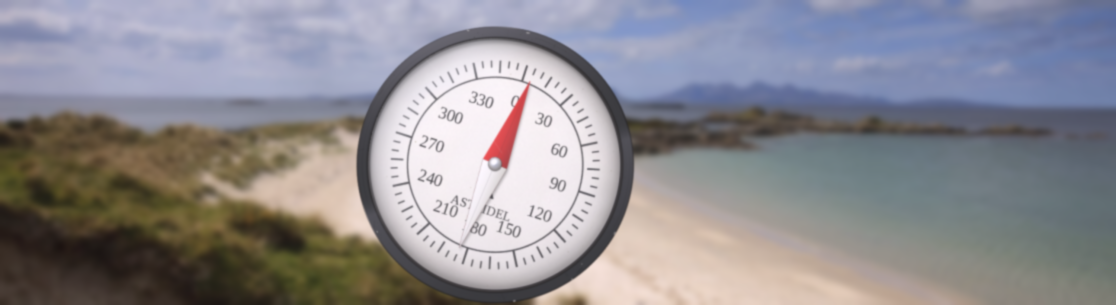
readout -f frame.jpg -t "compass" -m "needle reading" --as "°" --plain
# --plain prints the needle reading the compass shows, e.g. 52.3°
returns 5°
